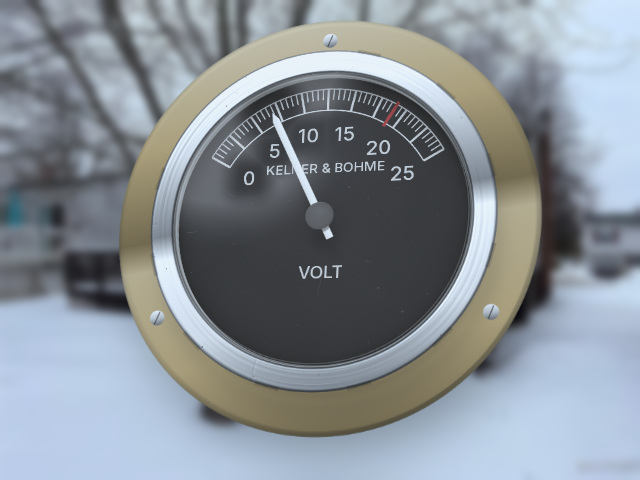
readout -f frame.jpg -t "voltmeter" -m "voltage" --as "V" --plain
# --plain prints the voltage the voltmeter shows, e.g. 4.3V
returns 7V
